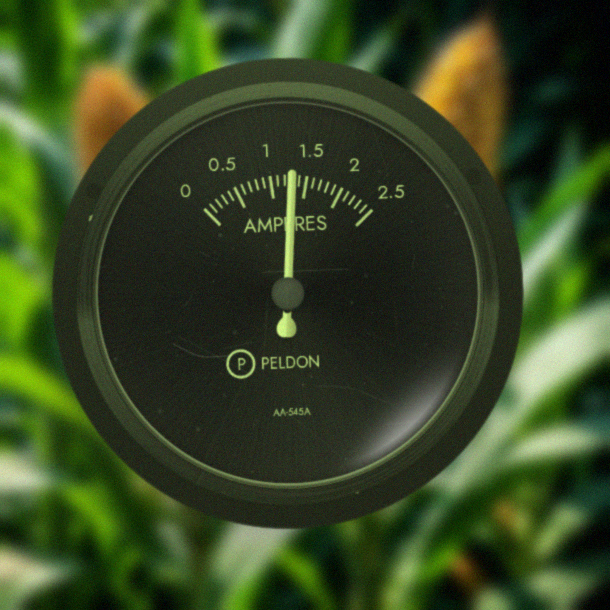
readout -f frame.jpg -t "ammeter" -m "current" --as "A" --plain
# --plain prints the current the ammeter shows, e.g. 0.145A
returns 1.3A
